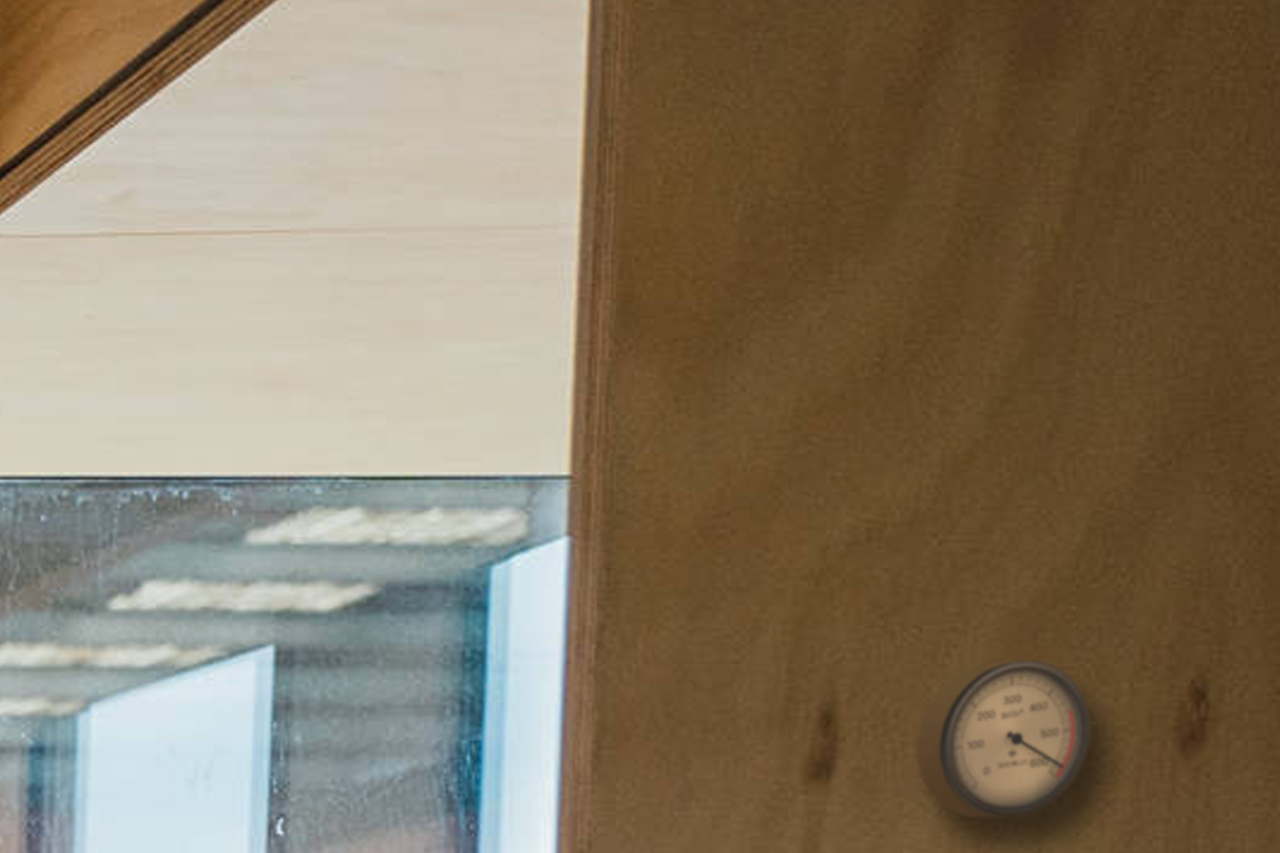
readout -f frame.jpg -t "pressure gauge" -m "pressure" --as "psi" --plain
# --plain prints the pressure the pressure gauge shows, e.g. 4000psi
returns 580psi
